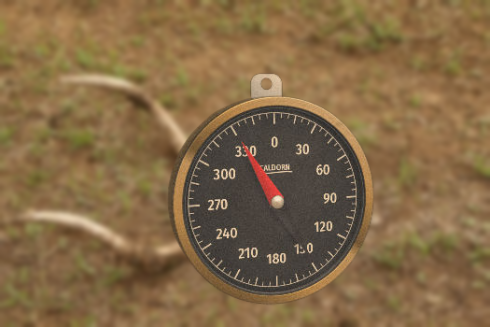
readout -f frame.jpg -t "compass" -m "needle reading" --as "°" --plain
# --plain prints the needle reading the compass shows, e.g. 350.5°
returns 330°
